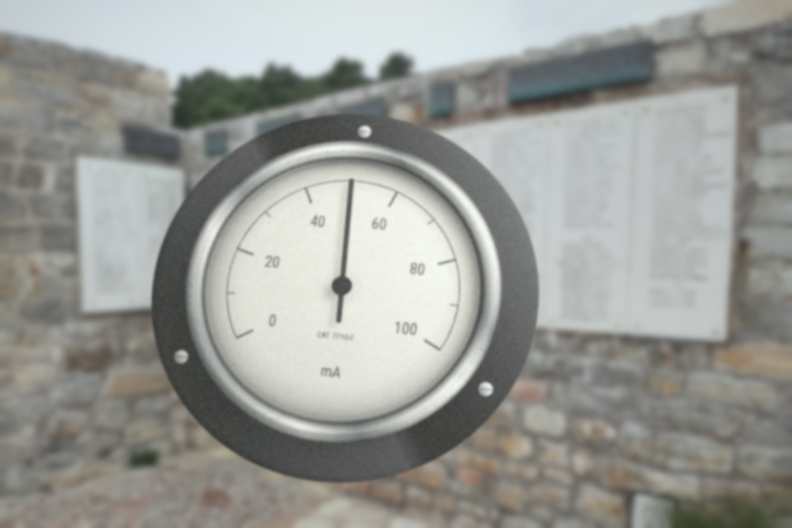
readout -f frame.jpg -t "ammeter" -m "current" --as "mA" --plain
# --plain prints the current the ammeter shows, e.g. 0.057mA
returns 50mA
